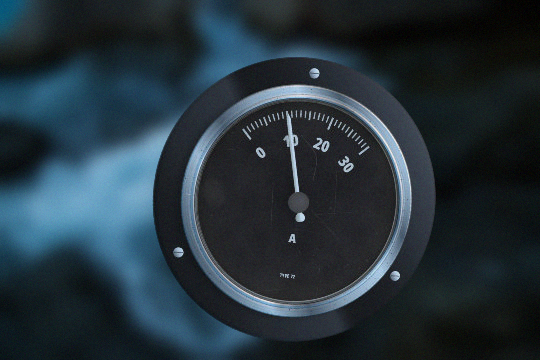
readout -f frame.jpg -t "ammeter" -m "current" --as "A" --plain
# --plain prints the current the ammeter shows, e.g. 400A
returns 10A
